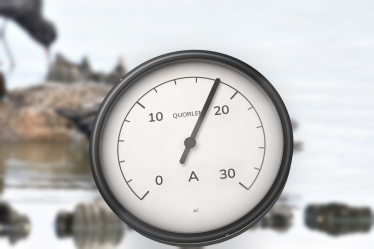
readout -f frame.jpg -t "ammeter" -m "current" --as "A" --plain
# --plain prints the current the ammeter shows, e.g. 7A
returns 18A
